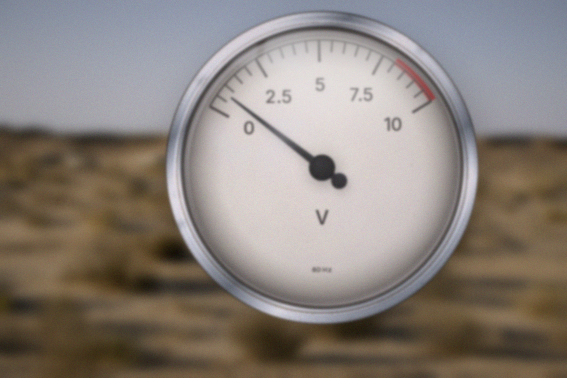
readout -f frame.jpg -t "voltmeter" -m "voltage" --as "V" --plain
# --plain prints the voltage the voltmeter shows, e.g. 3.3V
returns 0.75V
